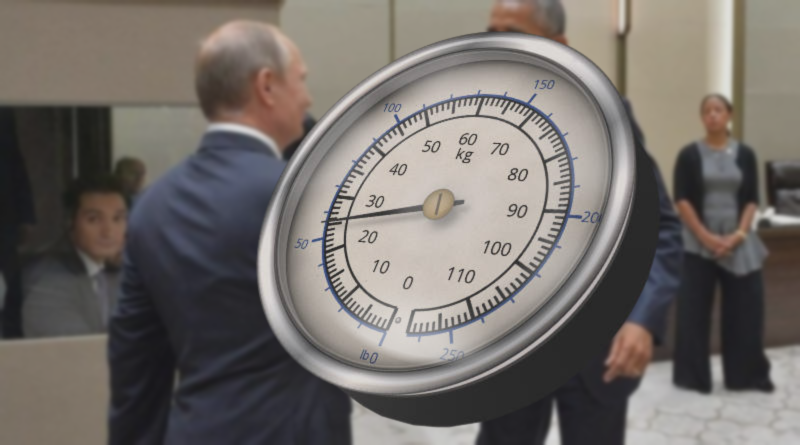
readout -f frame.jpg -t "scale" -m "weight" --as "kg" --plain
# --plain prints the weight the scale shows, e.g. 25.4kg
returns 25kg
